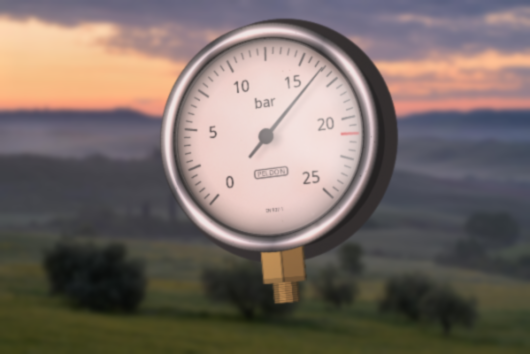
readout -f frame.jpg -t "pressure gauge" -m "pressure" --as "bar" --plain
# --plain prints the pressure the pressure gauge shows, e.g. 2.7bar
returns 16.5bar
